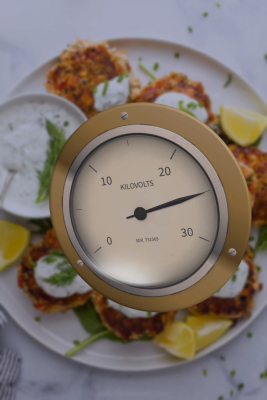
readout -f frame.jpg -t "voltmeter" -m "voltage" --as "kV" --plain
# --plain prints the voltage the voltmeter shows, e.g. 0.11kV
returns 25kV
